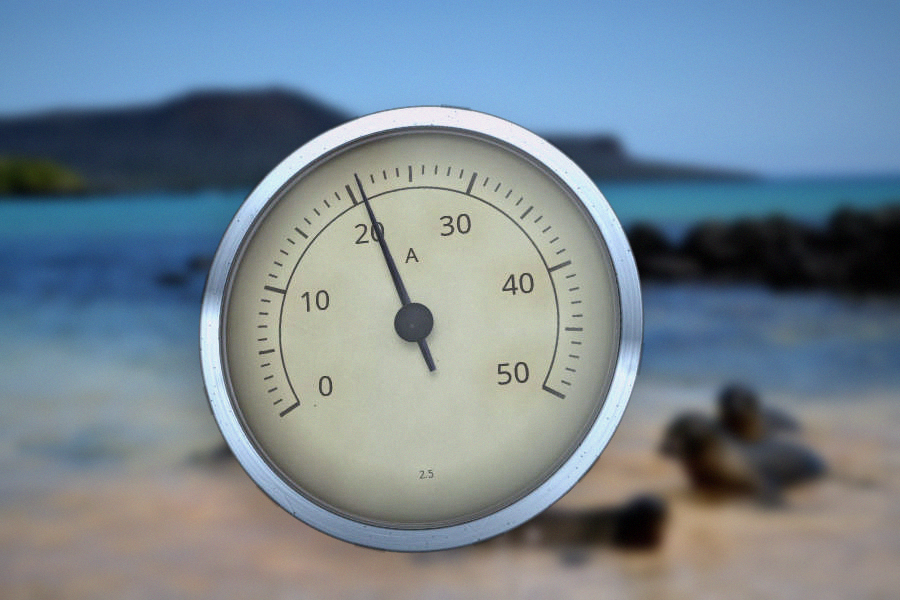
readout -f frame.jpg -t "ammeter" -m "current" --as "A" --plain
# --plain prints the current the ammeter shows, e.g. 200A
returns 21A
